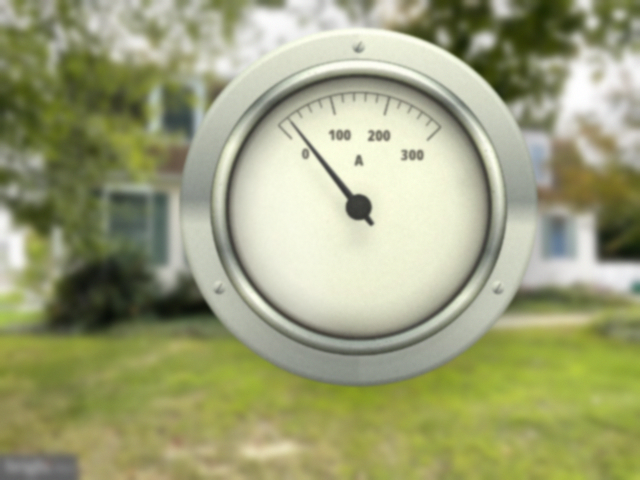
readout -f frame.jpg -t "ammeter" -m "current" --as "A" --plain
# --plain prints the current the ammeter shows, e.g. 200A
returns 20A
